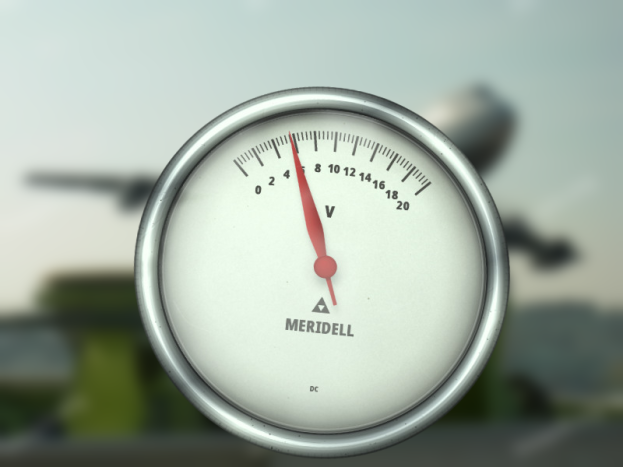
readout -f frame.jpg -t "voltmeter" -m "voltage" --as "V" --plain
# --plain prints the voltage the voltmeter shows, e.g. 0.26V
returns 5.6V
